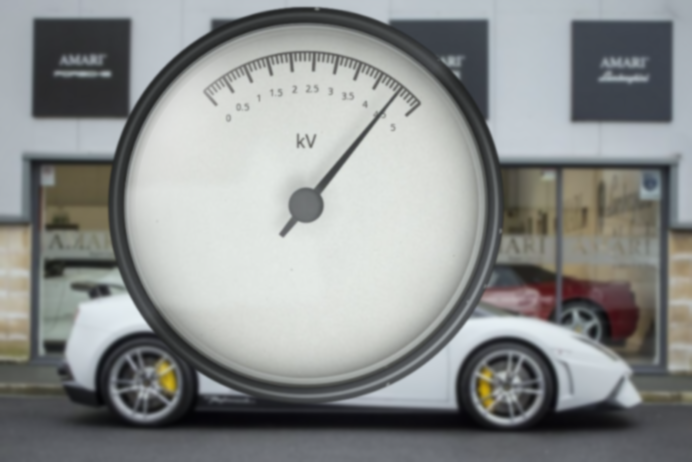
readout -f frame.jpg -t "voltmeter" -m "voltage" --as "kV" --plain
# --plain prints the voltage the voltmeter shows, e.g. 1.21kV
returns 4.5kV
